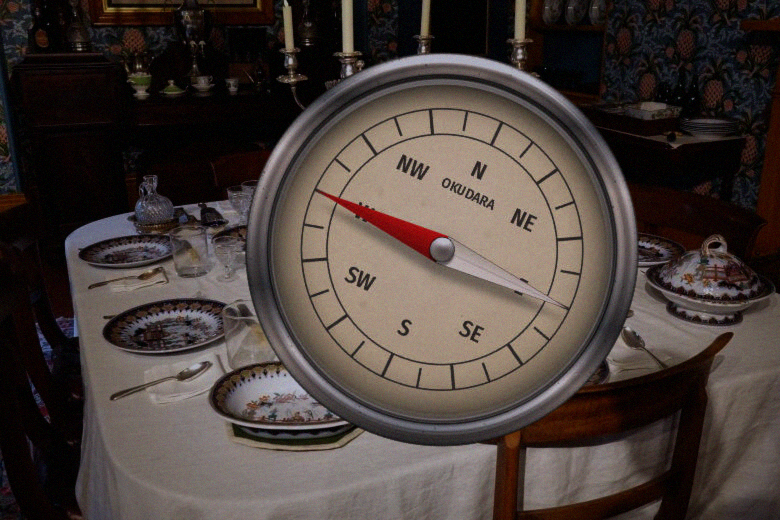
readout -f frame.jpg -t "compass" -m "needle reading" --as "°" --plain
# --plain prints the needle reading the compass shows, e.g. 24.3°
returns 270°
